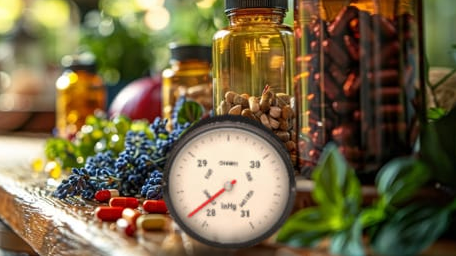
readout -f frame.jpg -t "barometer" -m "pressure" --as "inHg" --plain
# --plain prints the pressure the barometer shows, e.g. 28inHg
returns 28.2inHg
